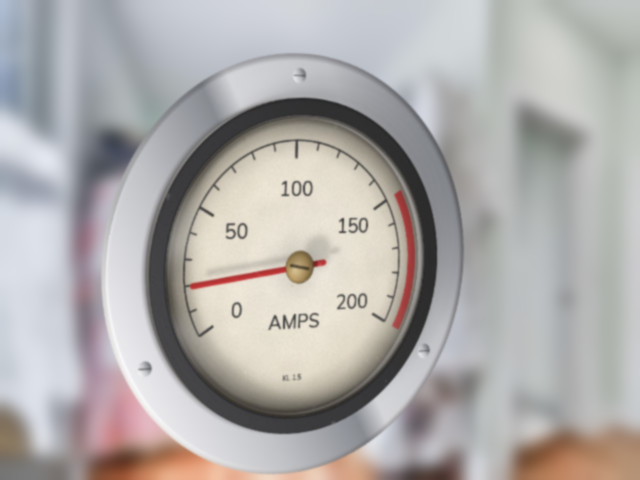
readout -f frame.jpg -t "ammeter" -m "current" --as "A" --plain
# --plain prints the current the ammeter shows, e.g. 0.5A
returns 20A
